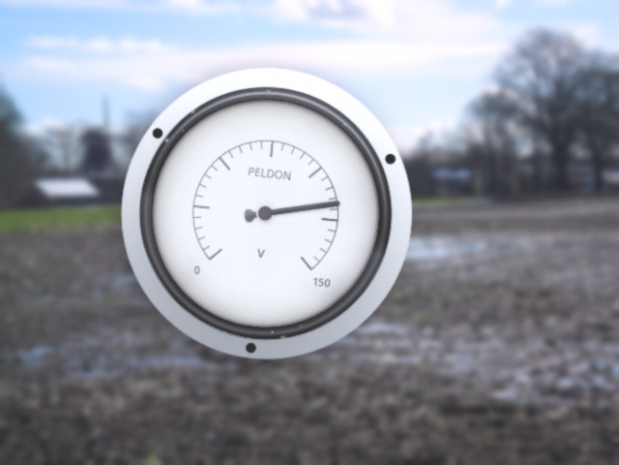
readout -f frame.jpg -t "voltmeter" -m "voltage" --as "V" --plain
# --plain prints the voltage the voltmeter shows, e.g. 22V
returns 117.5V
